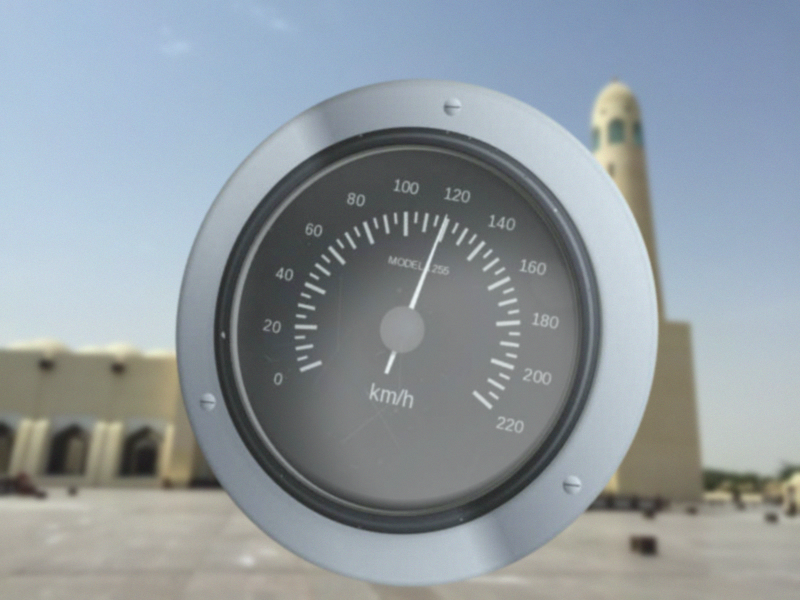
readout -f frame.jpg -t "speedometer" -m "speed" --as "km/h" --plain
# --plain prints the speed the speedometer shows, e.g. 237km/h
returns 120km/h
